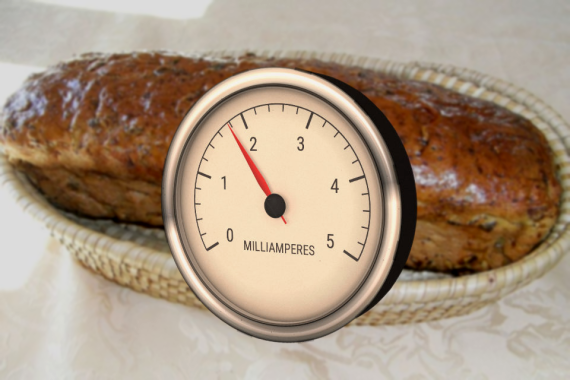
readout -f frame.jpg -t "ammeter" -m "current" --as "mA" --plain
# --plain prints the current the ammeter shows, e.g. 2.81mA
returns 1.8mA
